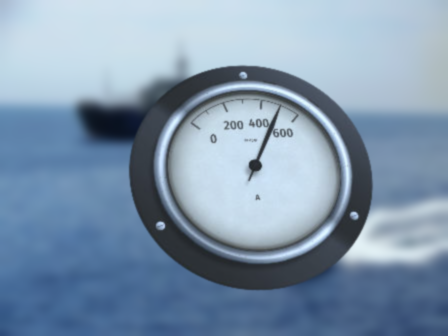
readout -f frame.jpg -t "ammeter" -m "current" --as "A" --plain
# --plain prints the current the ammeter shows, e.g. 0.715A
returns 500A
